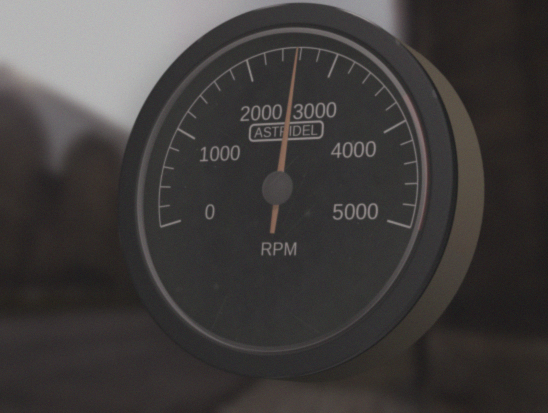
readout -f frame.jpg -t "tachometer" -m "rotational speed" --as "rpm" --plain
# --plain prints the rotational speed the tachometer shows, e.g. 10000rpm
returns 2600rpm
